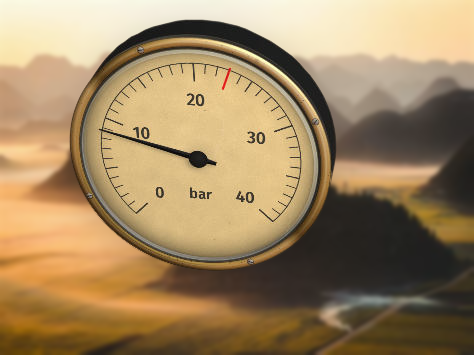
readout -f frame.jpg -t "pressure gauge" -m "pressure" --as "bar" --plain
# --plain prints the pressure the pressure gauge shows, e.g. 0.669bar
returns 9bar
